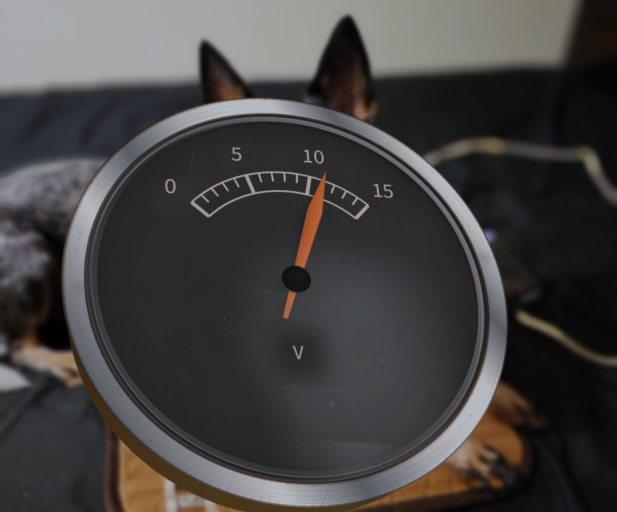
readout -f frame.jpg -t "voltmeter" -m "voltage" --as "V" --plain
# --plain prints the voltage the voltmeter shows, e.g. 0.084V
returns 11V
